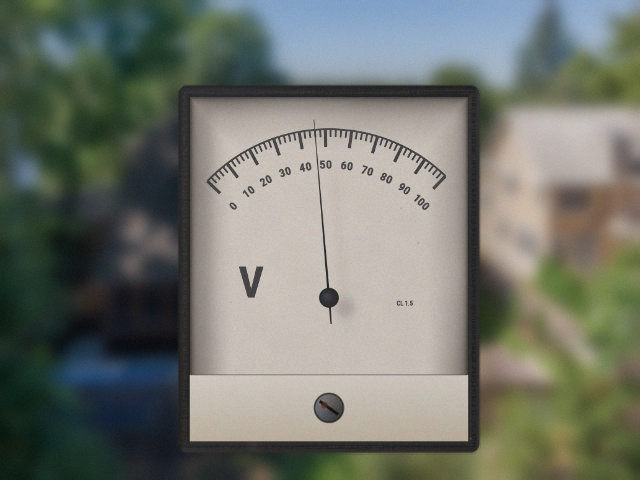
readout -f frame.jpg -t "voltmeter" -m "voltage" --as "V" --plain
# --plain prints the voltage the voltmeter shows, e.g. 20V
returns 46V
